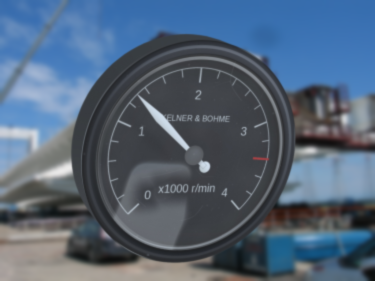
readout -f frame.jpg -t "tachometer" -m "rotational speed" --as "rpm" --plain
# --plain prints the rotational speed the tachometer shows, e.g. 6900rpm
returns 1300rpm
